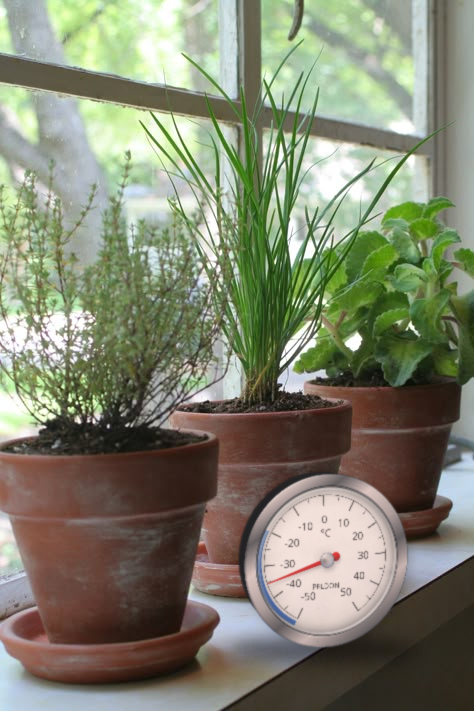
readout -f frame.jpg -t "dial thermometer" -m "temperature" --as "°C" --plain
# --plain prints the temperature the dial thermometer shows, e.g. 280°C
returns -35°C
